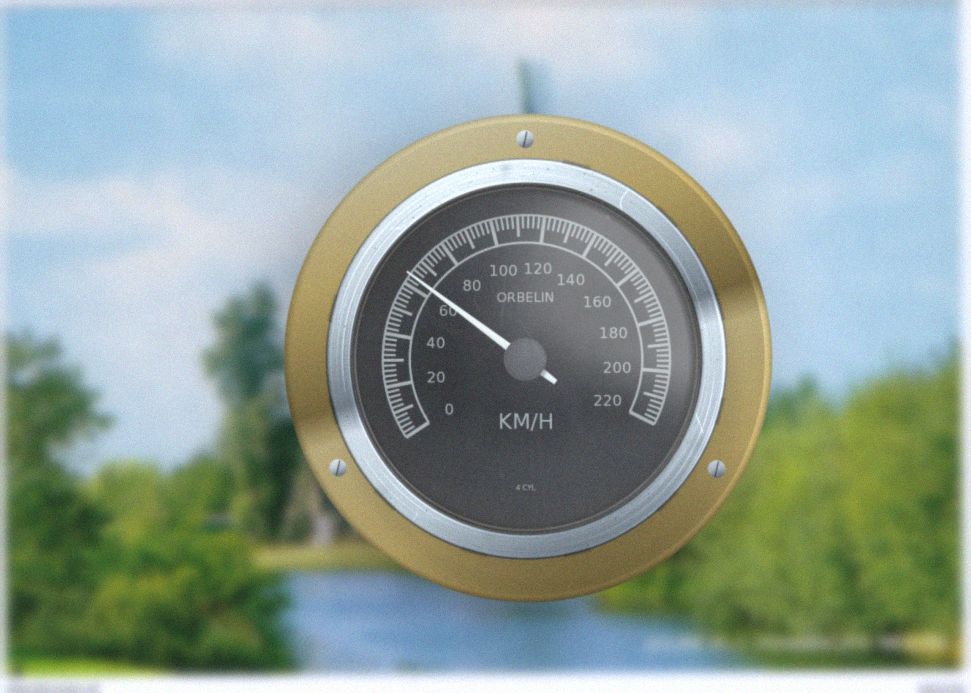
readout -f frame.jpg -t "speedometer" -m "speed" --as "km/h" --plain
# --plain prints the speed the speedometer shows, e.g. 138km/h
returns 64km/h
